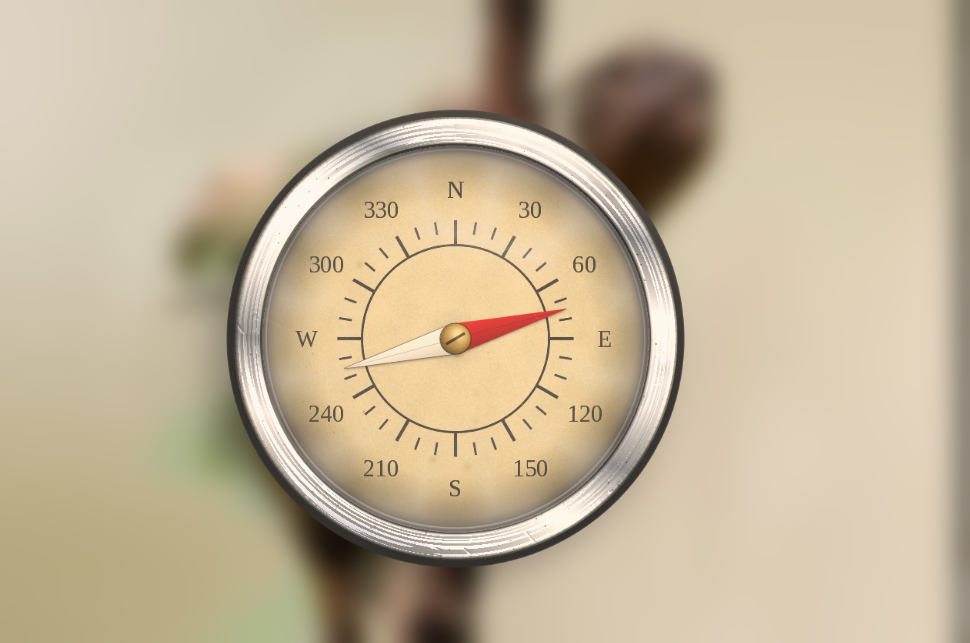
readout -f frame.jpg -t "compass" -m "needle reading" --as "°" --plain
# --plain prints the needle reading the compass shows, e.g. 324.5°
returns 75°
